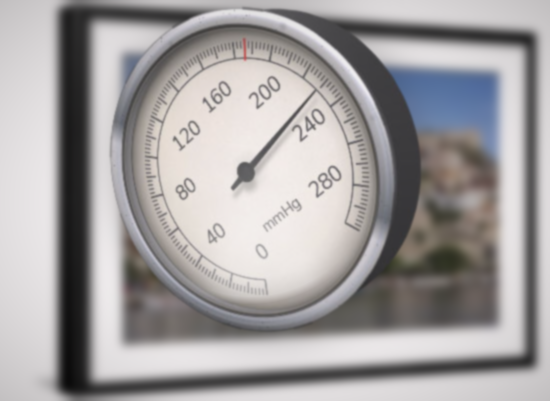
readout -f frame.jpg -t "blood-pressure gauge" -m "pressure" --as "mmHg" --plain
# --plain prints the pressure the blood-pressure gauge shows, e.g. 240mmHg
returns 230mmHg
